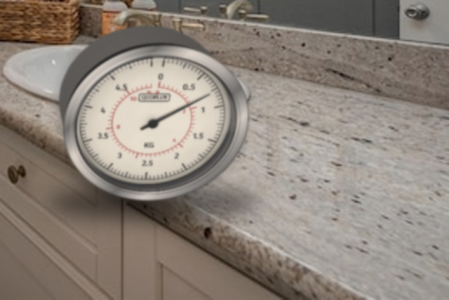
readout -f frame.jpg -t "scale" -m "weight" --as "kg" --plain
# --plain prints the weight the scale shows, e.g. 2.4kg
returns 0.75kg
